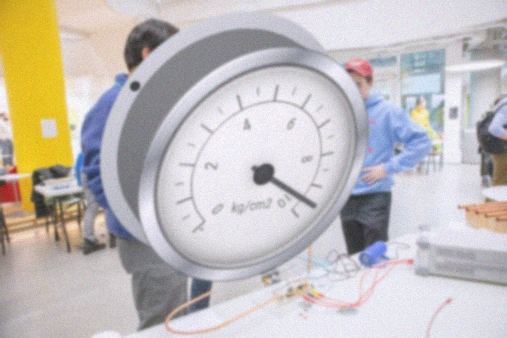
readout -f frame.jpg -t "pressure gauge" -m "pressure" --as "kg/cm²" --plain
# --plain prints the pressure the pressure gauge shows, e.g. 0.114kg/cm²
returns 9.5kg/cm²
